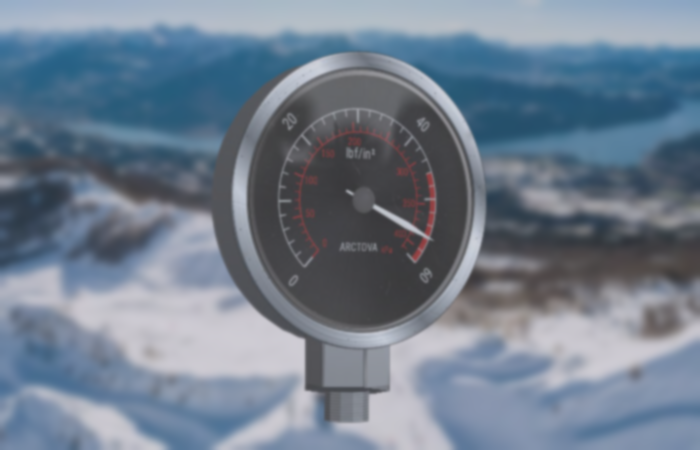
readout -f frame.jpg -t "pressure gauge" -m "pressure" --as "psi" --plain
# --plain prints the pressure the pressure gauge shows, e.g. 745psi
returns 56psi
